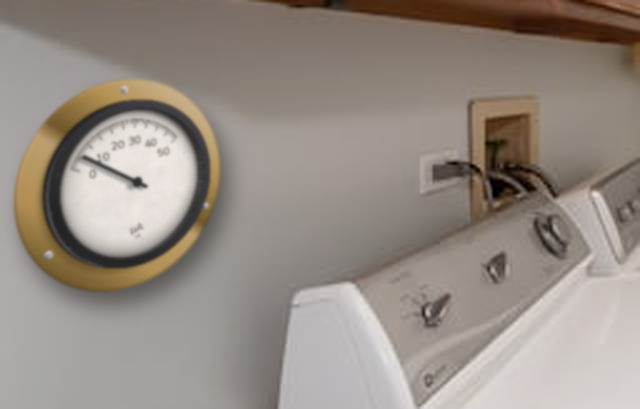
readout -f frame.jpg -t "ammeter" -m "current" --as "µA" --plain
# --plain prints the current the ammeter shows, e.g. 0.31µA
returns 5µA
